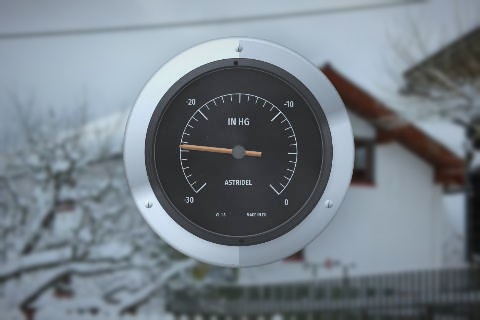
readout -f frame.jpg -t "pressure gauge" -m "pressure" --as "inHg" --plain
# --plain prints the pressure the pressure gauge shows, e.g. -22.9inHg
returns -24.5inHg
